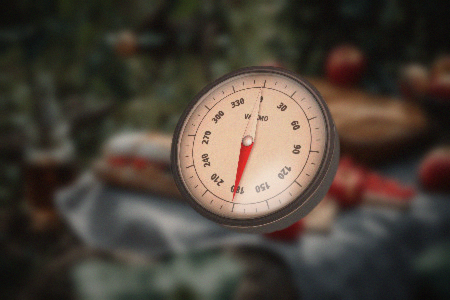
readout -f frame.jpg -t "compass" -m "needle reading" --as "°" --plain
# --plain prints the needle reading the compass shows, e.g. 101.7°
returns 180°
